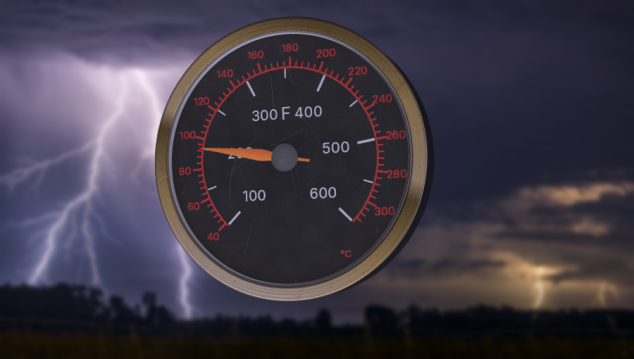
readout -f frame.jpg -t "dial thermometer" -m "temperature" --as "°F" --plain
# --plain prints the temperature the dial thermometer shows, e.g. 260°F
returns 200°F
